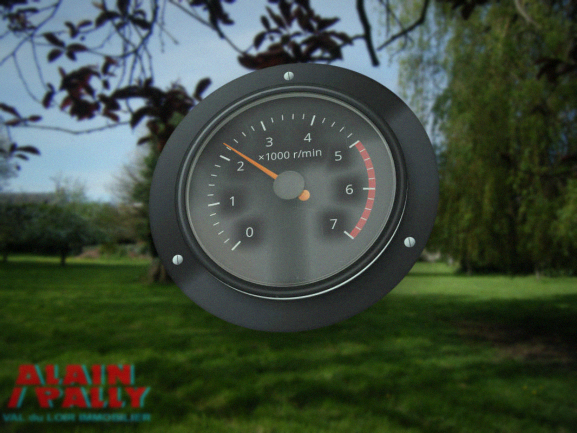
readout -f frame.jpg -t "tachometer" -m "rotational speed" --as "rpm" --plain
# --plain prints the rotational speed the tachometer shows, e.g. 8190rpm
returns 2200rpm
